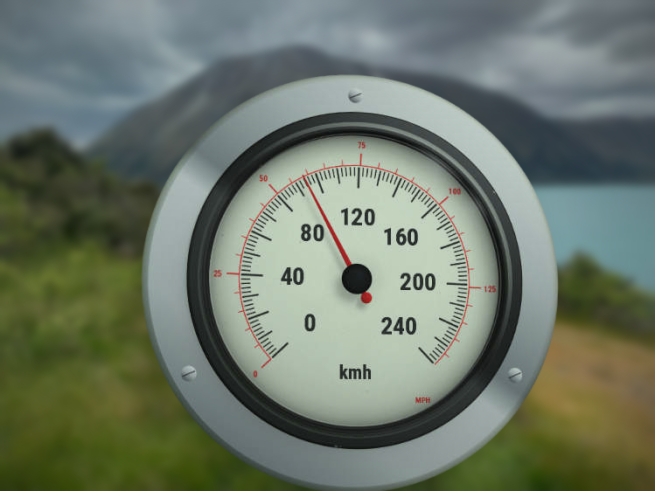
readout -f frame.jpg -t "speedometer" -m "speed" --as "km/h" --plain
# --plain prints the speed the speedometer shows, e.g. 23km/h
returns 94km/h
